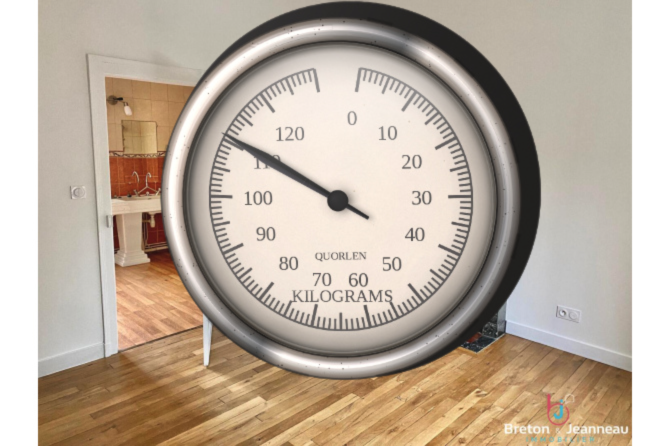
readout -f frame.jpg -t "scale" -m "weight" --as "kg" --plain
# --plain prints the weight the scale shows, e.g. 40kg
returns 111kg
